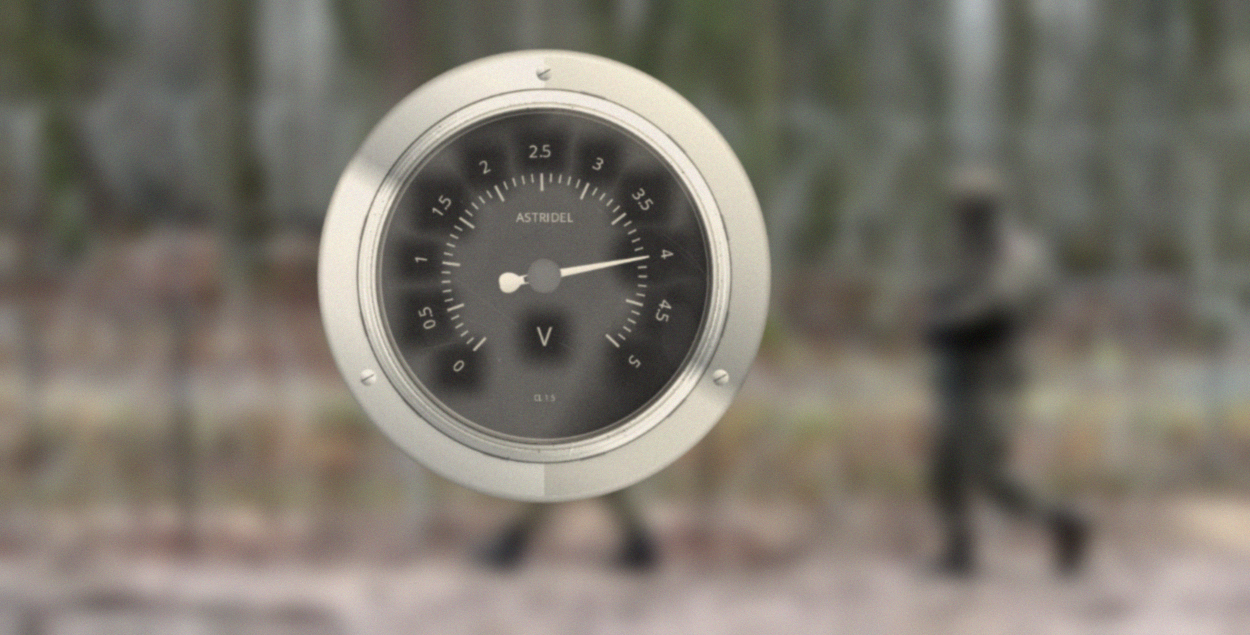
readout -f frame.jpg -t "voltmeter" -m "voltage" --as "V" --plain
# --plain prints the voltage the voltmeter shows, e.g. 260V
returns 4V
